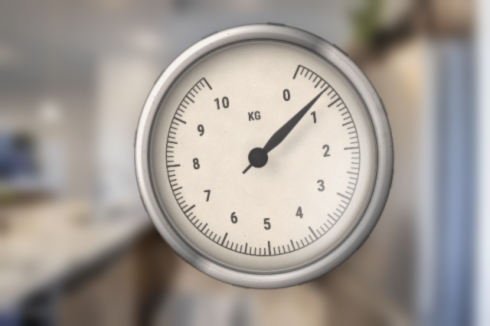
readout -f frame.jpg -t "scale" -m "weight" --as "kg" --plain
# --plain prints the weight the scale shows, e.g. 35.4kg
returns 0.7kg
